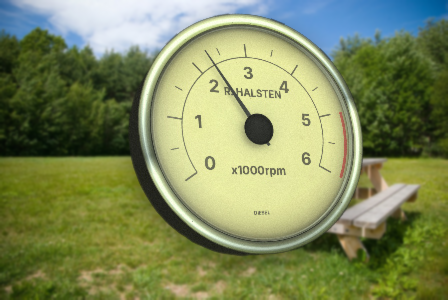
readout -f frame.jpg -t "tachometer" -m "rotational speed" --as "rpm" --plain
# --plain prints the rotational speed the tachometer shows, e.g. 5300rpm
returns 2250rpm
